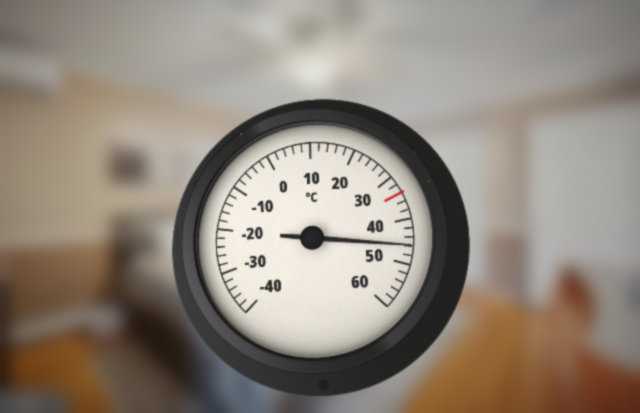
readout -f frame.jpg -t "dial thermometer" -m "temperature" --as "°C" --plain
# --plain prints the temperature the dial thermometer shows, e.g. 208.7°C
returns 46°C
